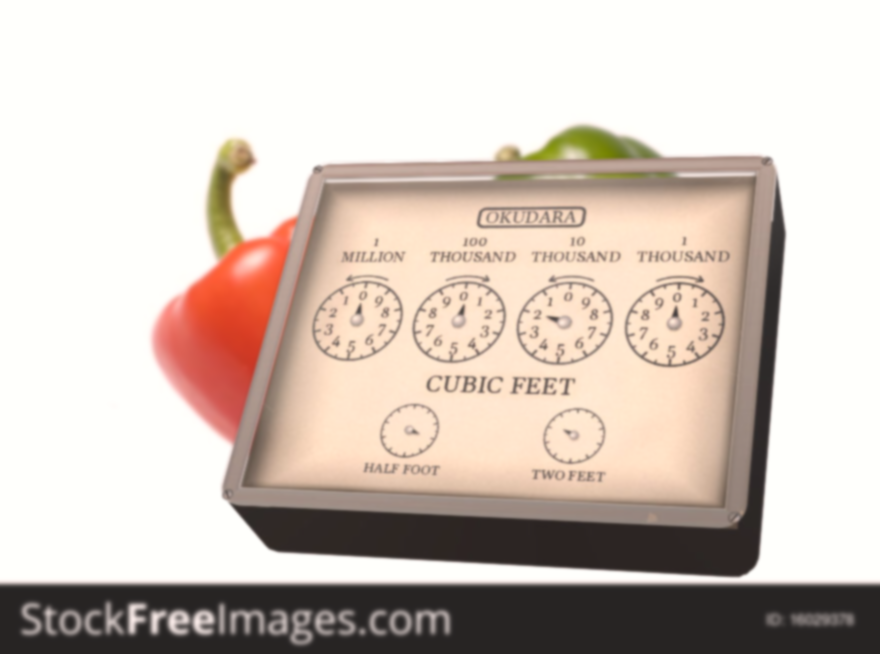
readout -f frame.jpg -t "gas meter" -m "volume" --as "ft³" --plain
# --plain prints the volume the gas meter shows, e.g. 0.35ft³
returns 2000ft³
